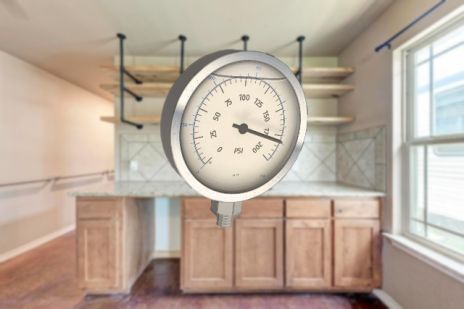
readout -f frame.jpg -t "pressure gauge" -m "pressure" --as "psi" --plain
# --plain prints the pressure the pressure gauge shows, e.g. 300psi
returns 180psi
